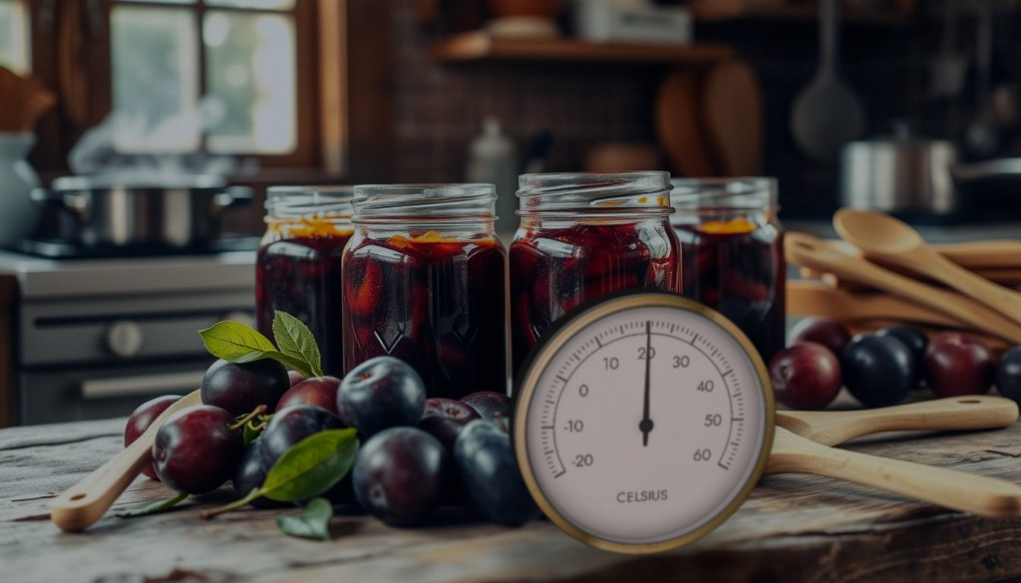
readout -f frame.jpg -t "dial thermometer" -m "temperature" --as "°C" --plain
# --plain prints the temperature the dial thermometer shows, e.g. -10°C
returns 20°C
